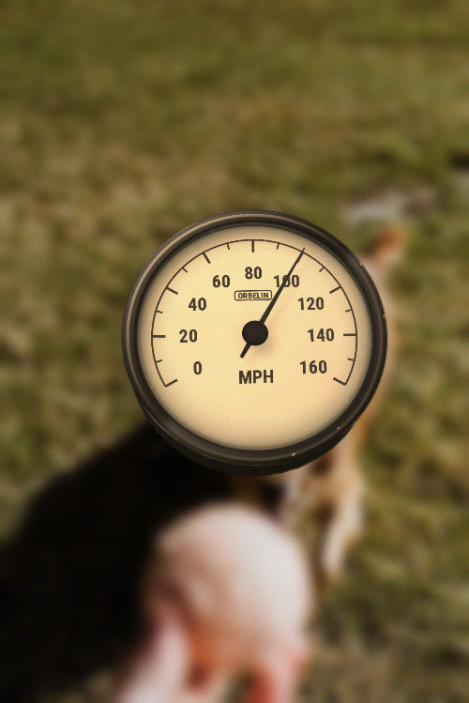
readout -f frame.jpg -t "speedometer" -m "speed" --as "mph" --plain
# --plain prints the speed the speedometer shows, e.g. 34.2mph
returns 100mph
